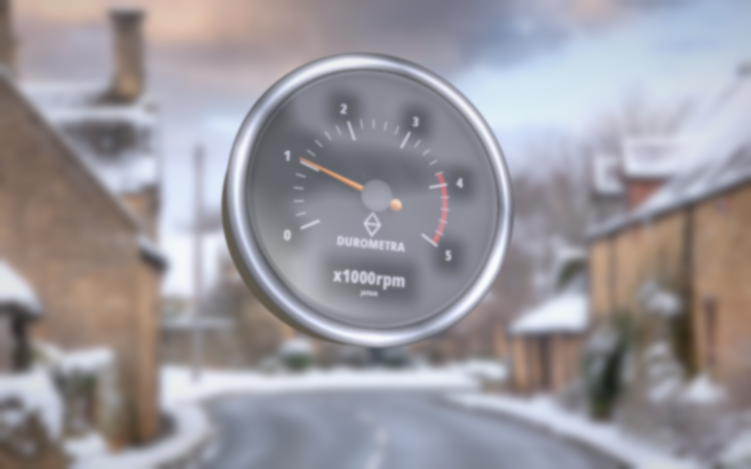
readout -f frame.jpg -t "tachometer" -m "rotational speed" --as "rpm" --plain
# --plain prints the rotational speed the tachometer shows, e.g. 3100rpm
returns 1000rpm
